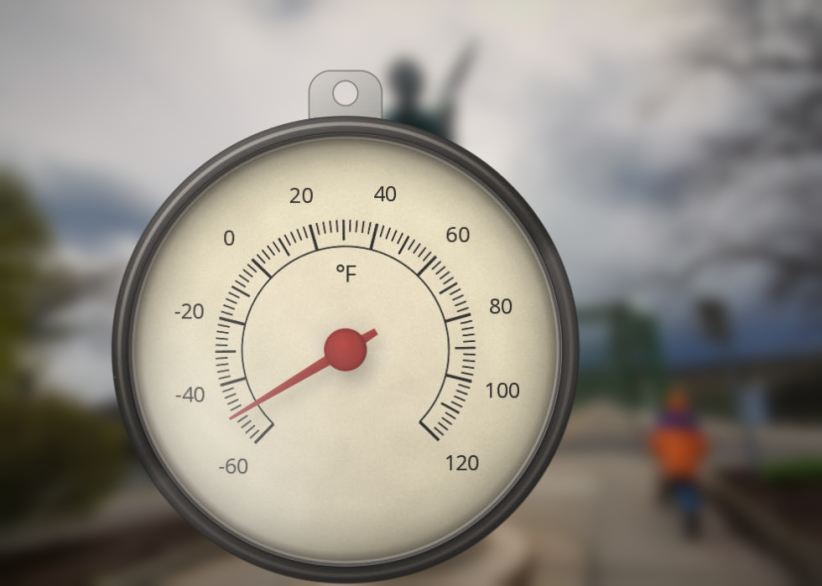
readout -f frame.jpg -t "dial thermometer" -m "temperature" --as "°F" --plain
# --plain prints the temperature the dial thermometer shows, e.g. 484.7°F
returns -50°F
